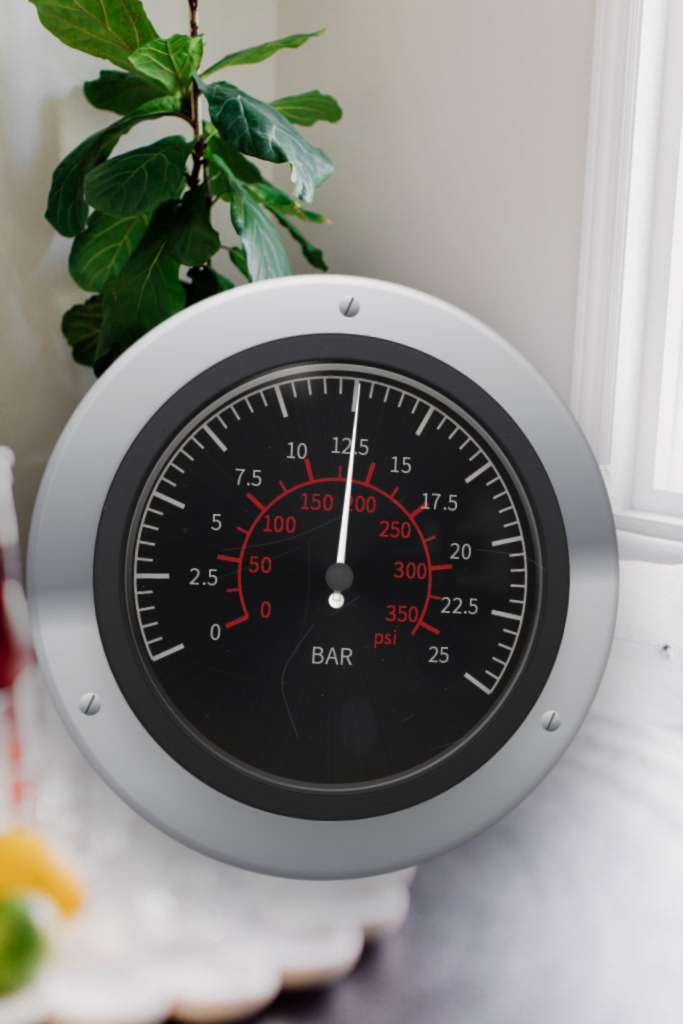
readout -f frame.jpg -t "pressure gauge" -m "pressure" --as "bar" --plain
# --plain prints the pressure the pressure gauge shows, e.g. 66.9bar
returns 12.5bar
